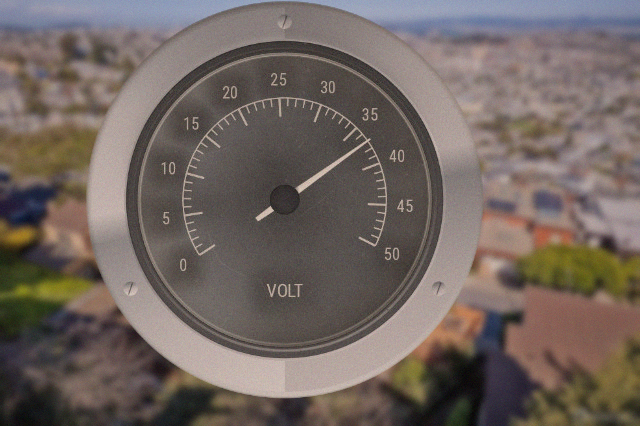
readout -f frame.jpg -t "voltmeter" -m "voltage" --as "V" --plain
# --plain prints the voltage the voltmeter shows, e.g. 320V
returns 37V
